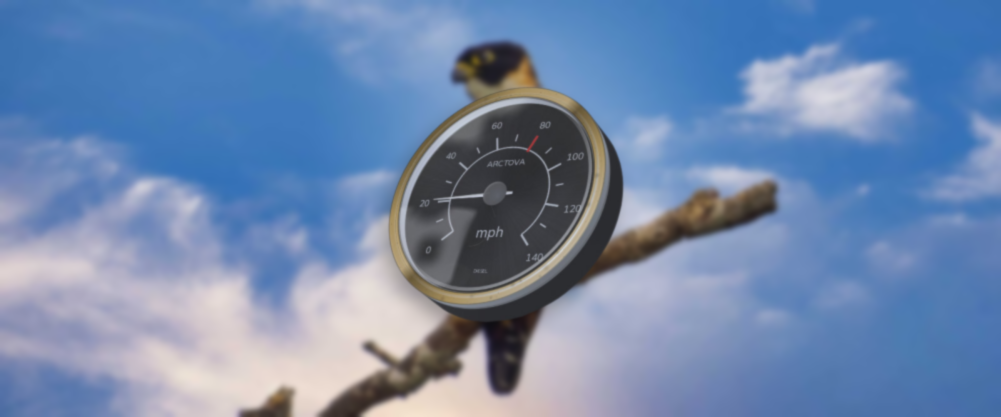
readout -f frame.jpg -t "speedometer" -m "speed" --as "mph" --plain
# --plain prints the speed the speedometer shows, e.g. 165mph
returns 20mph
